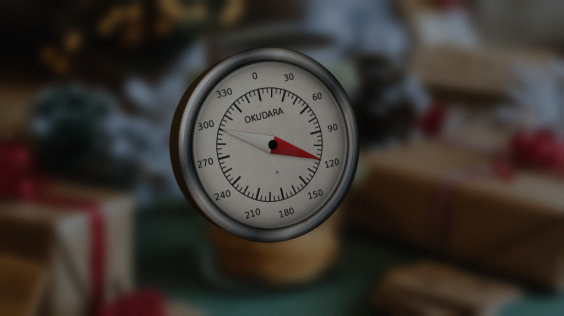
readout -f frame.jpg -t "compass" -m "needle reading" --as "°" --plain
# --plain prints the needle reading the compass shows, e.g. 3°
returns 120°
